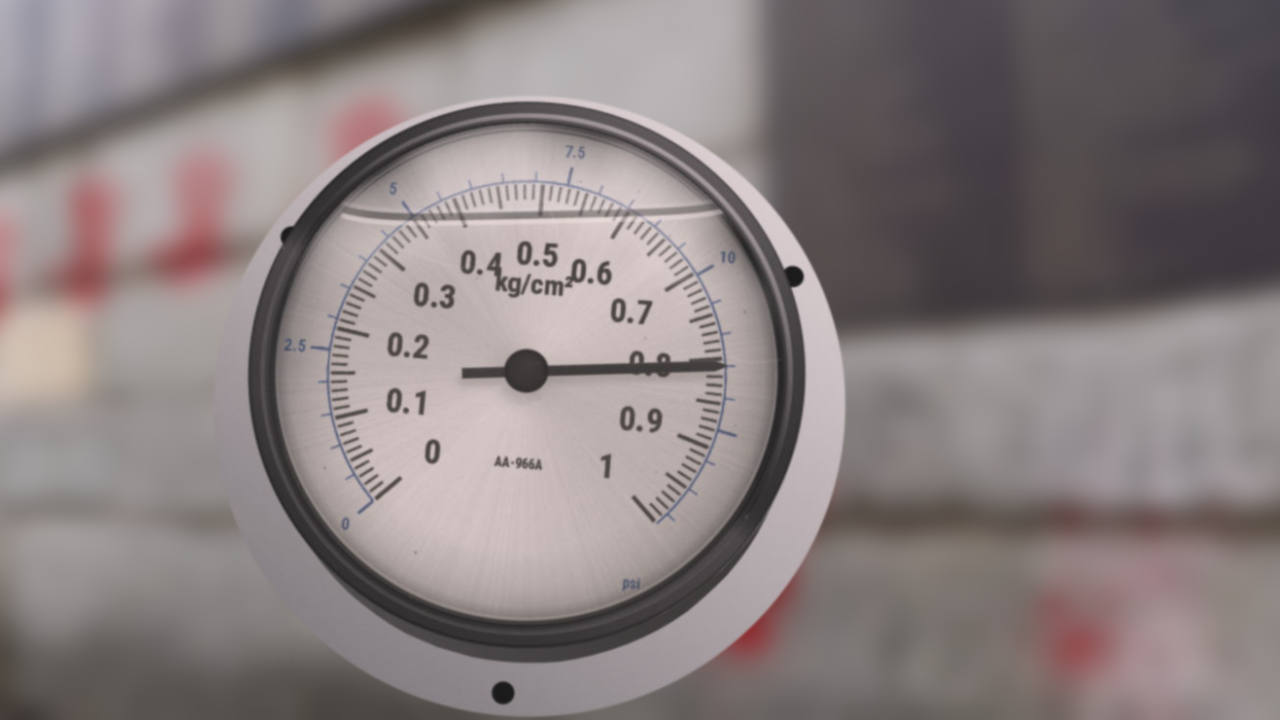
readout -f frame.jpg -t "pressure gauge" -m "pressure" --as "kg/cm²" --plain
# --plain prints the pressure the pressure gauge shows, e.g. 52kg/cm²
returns 0.81kg/cm²
